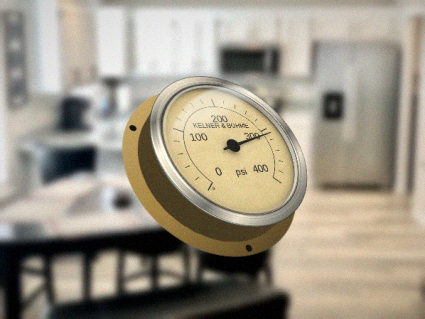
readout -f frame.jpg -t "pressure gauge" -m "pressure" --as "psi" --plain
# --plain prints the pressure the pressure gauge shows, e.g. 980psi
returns 310psi
